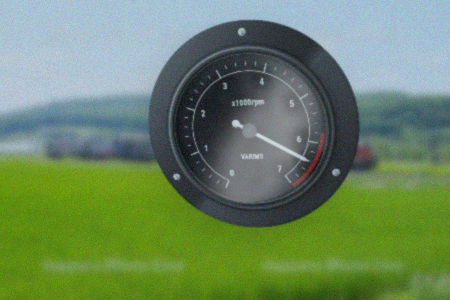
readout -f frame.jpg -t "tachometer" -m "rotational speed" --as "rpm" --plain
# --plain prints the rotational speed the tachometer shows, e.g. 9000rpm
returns 6400rpm
